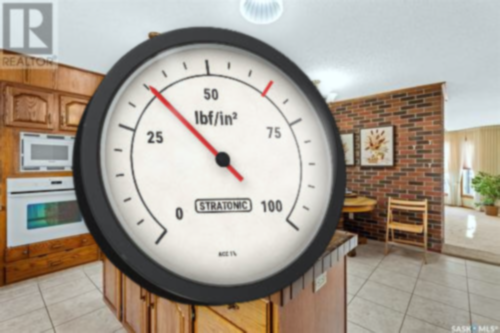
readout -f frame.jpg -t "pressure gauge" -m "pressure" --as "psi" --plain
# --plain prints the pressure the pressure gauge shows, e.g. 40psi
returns 35psi
